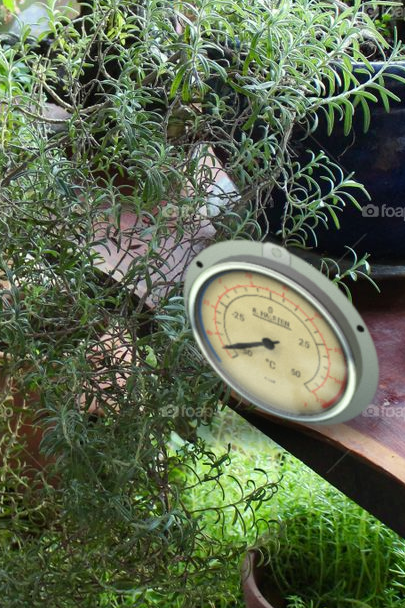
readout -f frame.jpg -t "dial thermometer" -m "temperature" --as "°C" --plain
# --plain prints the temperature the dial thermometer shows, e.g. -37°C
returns -45°C
